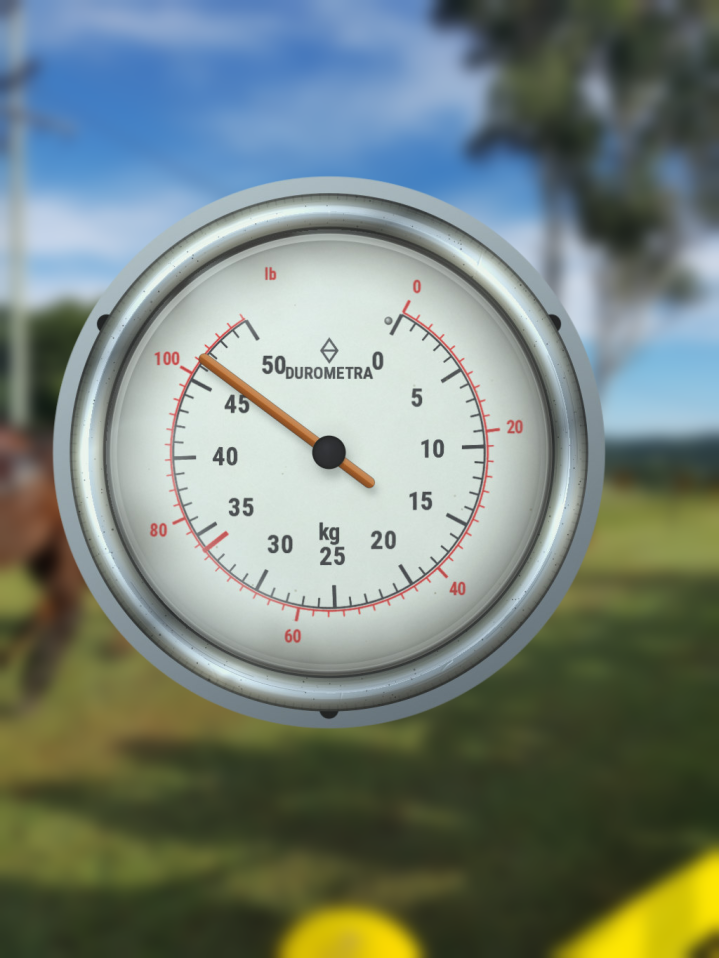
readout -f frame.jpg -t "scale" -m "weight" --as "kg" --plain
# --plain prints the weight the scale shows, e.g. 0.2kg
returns 46.5kg
